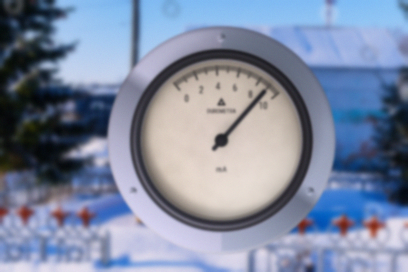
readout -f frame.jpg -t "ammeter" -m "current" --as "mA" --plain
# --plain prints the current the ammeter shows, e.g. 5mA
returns 9mA
